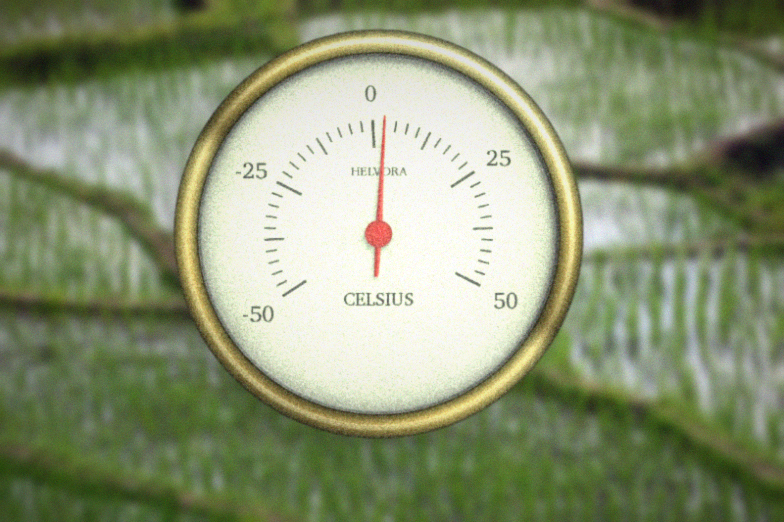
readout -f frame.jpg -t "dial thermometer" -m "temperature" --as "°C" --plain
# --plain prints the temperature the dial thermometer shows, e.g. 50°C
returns 2.5°C
